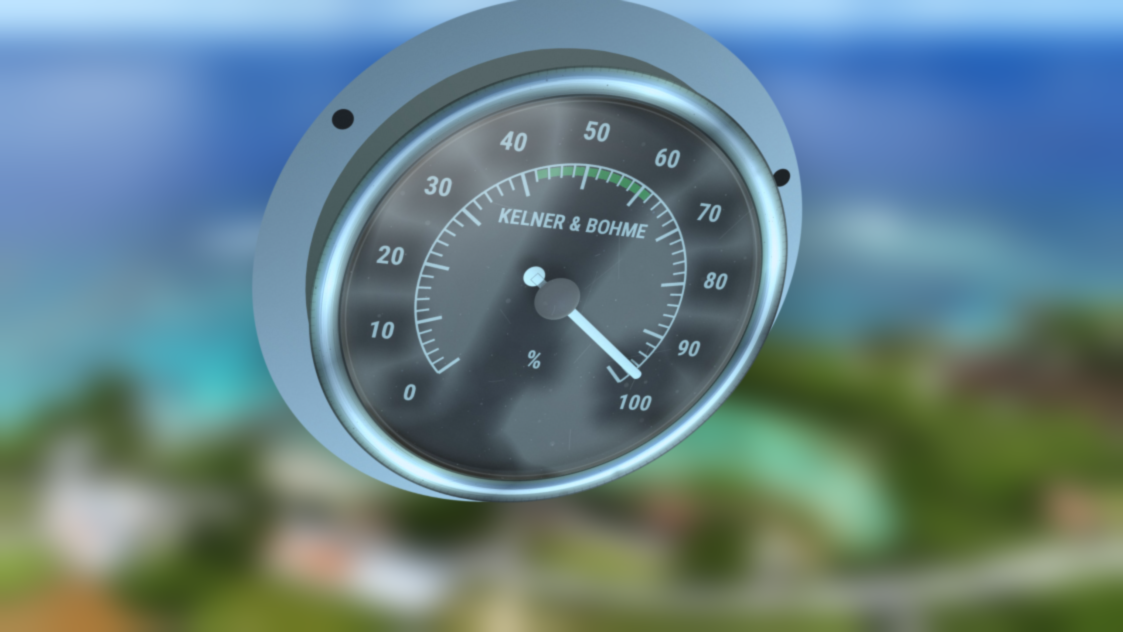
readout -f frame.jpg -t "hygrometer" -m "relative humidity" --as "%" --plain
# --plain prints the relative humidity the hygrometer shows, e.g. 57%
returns 97%
